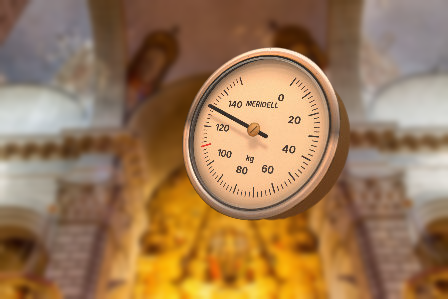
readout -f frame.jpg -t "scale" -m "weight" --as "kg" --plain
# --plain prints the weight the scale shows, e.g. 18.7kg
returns 130kg
